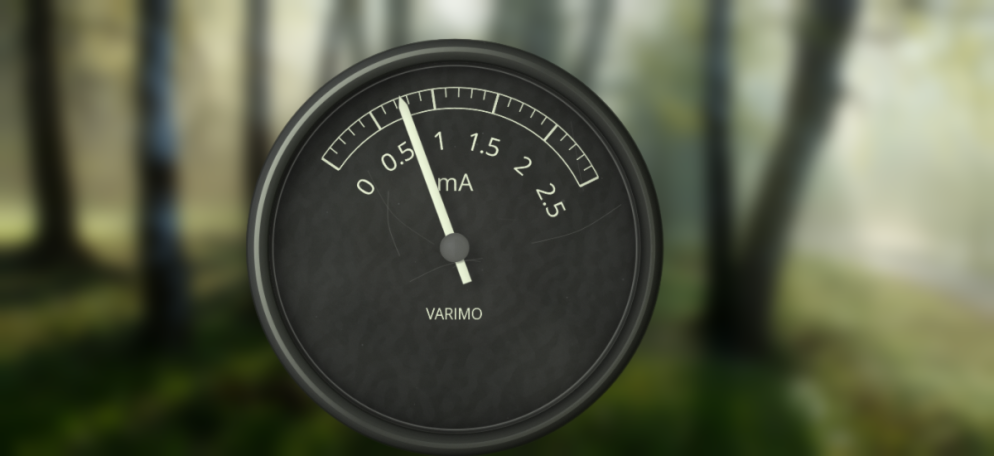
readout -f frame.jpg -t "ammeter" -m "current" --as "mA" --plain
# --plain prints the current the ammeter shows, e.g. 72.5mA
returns 0.75mA
